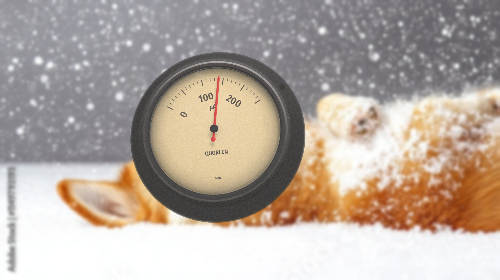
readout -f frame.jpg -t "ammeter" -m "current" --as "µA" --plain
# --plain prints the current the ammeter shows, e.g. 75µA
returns 140µA
